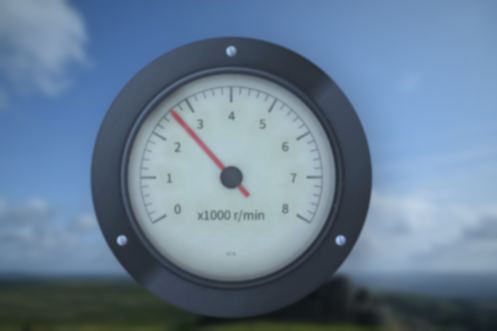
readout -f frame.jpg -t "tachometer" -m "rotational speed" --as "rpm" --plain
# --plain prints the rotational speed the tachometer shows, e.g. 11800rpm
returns 2600rpm
